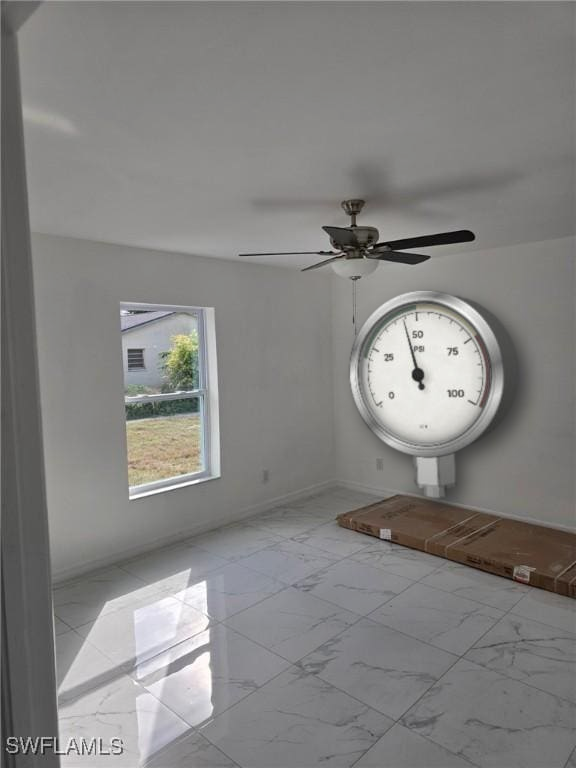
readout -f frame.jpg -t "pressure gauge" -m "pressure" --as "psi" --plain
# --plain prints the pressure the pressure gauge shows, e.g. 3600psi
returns 45psi
